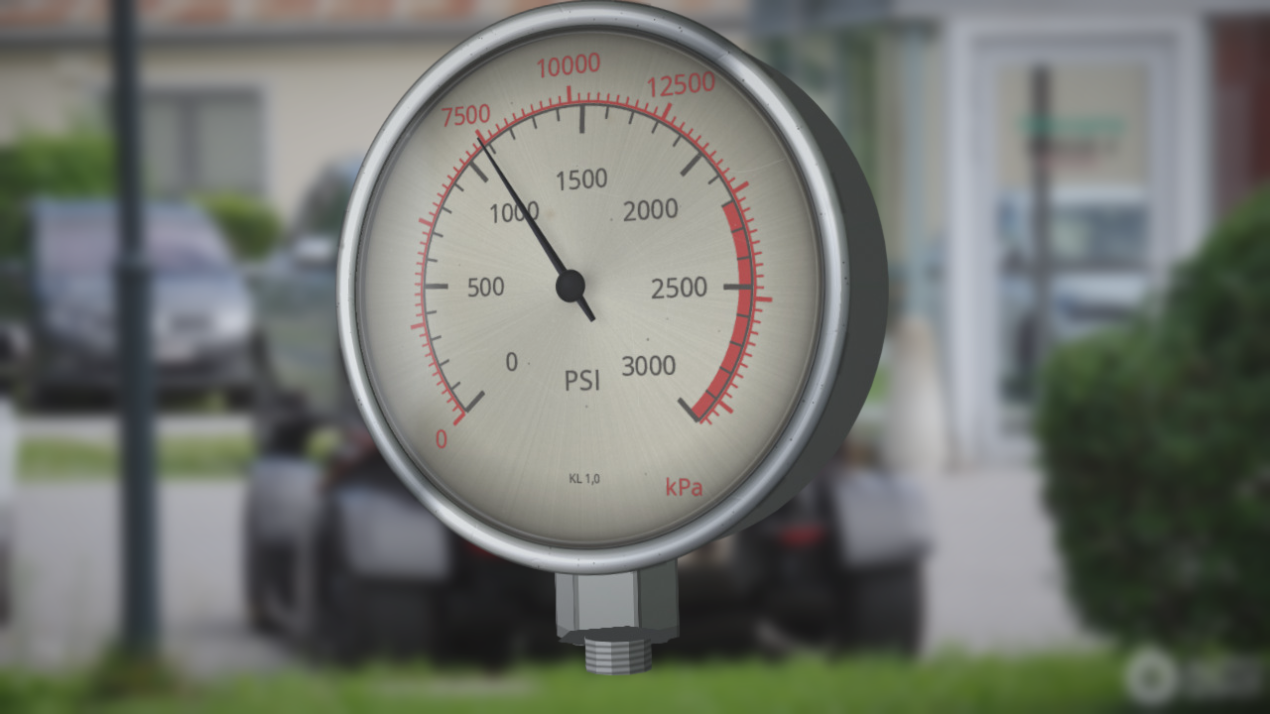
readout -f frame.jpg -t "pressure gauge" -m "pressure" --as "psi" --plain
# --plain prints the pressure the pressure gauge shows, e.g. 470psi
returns 1100psi
